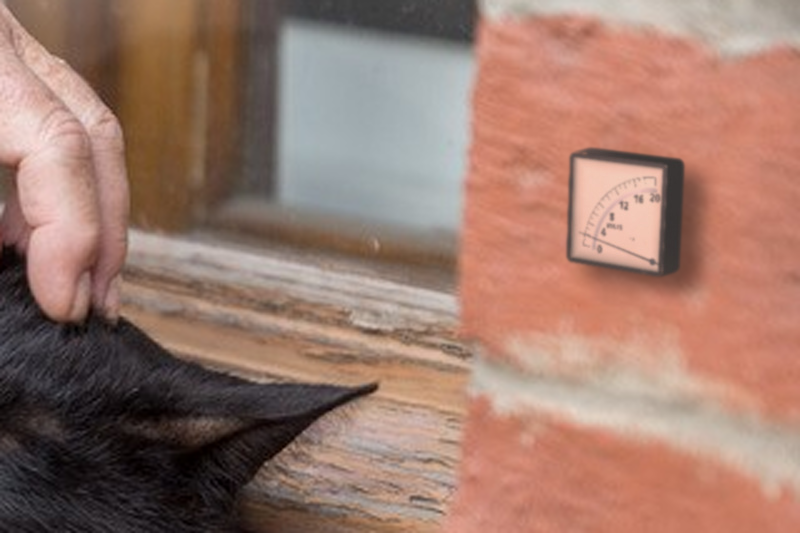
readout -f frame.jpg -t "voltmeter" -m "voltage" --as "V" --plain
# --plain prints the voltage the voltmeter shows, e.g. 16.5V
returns 2V
